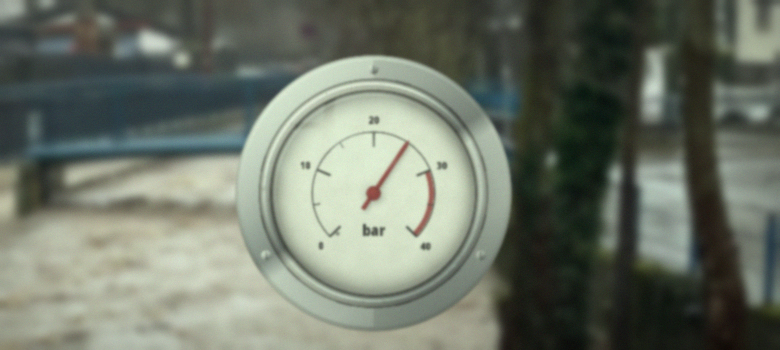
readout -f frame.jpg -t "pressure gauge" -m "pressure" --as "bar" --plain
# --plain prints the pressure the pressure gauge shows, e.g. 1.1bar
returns 25bar
